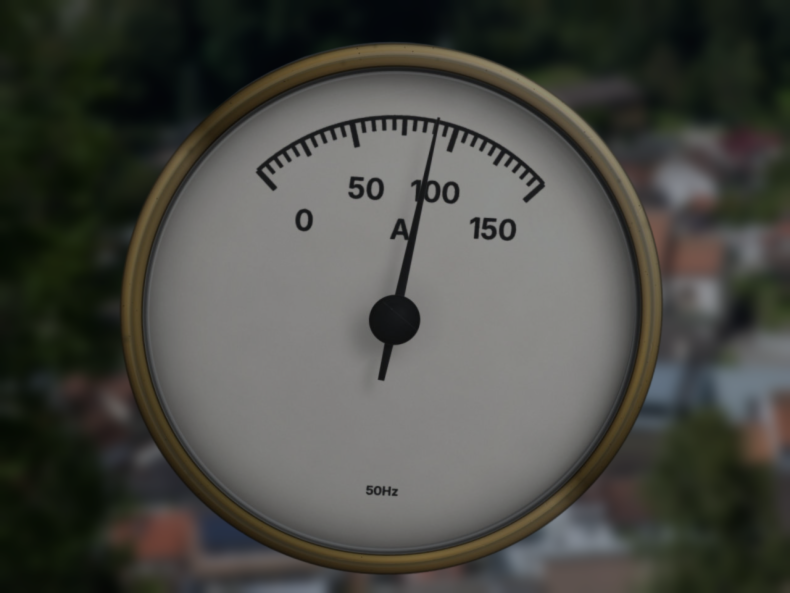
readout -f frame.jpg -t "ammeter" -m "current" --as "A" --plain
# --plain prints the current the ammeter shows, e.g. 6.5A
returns 90A
